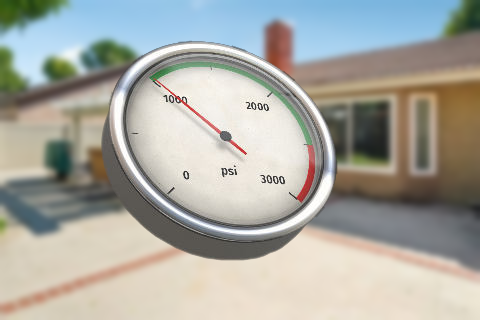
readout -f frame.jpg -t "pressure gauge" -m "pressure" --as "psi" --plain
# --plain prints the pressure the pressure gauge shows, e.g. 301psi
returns 1000psi
